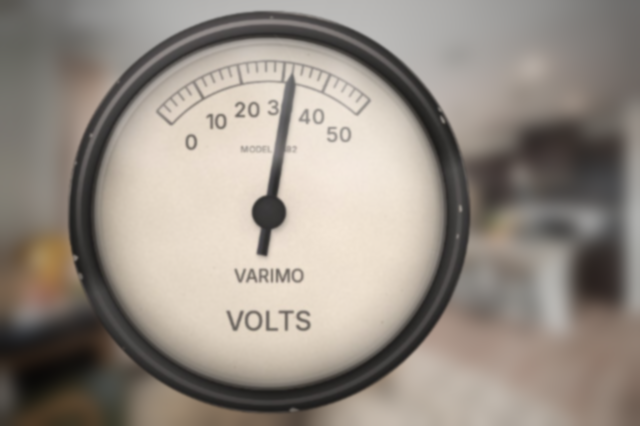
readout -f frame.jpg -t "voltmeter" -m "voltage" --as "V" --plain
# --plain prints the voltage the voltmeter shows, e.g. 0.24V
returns 32V
